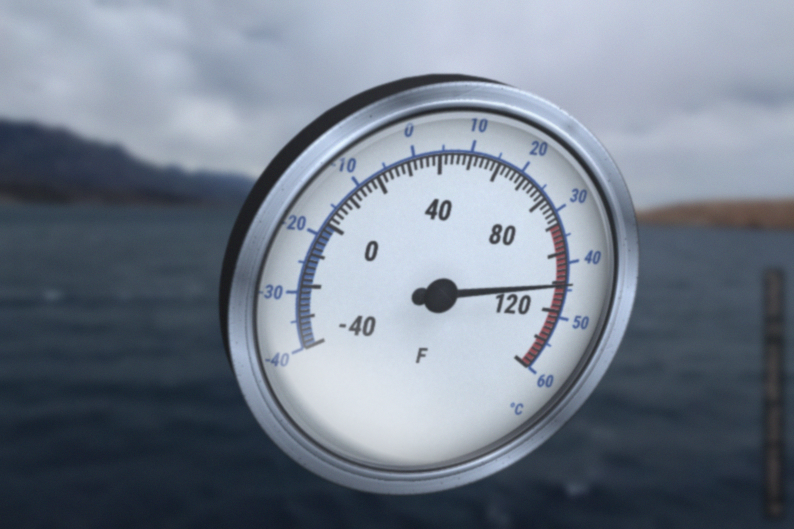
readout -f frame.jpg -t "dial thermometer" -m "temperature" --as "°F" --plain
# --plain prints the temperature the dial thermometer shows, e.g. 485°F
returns 110°F
